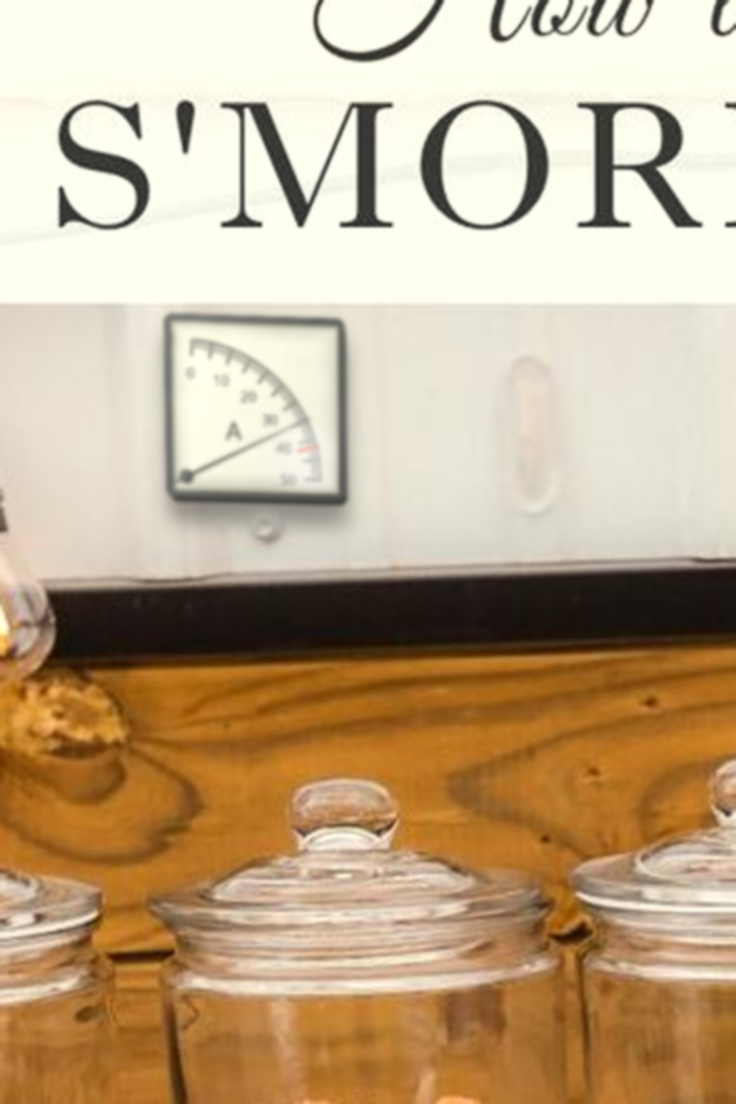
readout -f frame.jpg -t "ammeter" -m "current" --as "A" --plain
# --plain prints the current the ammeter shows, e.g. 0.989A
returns 35A
